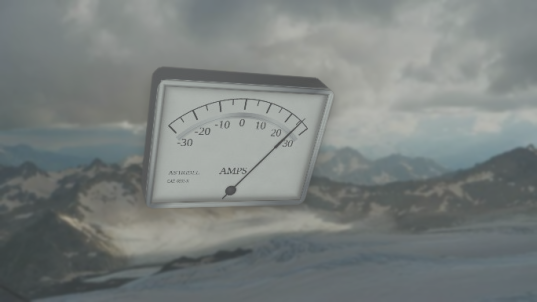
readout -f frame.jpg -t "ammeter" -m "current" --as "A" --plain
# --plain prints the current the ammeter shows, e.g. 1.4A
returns 25A
